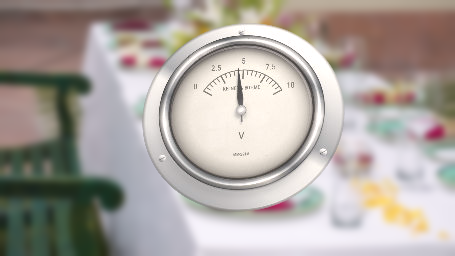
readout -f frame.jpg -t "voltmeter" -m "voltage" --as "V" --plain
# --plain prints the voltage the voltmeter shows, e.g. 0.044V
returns 4.5V
